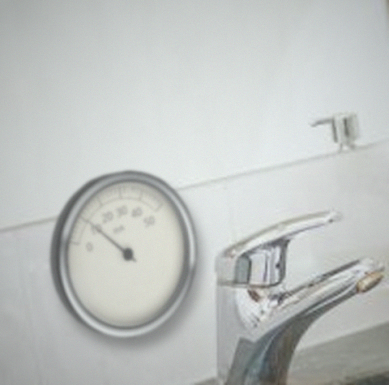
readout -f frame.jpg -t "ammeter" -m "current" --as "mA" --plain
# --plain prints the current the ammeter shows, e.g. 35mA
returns 10mA
